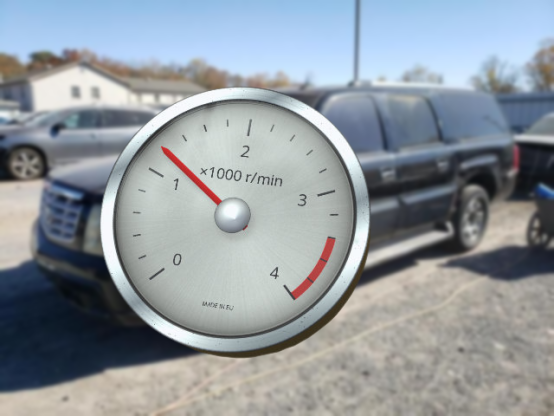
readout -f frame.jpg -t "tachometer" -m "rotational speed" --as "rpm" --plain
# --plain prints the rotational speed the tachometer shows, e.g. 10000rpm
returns 1200rpm
